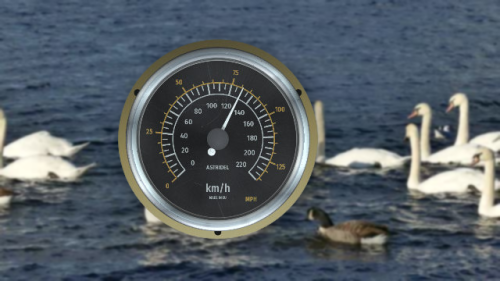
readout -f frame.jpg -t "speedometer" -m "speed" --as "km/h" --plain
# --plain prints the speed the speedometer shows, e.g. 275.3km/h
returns 130km/h
